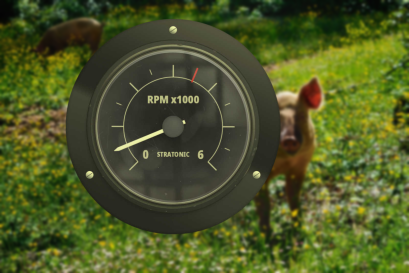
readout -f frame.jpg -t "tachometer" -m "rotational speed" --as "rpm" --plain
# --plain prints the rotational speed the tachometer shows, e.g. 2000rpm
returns 500rpm
